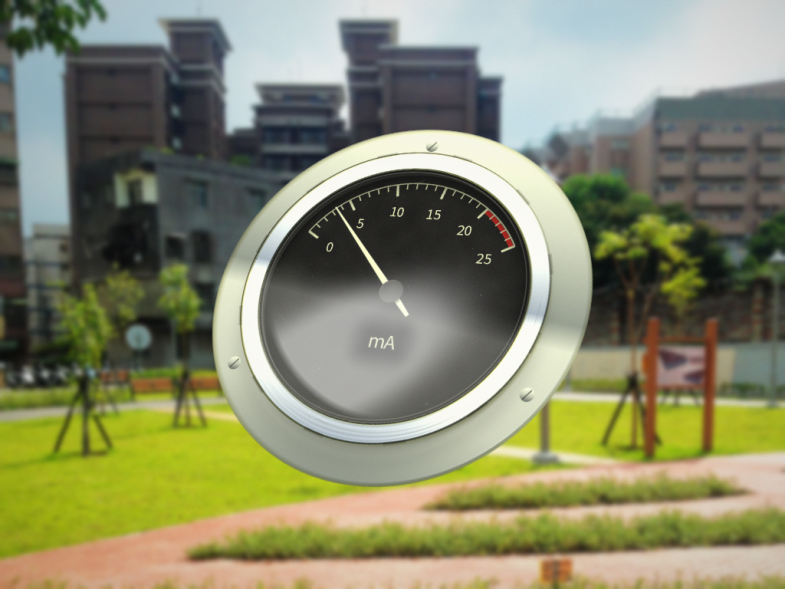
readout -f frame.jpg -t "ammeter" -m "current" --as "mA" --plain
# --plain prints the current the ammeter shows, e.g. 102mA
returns 3.5mA
